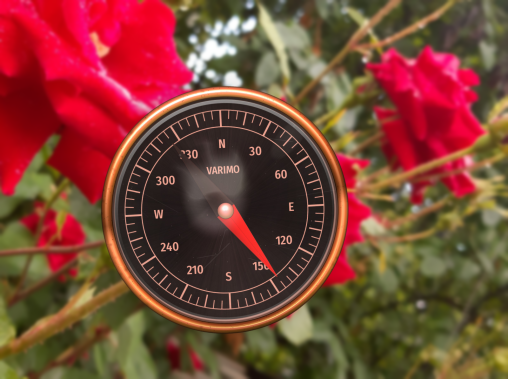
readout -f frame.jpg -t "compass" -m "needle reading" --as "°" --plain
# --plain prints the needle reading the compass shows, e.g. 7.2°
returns 145°
